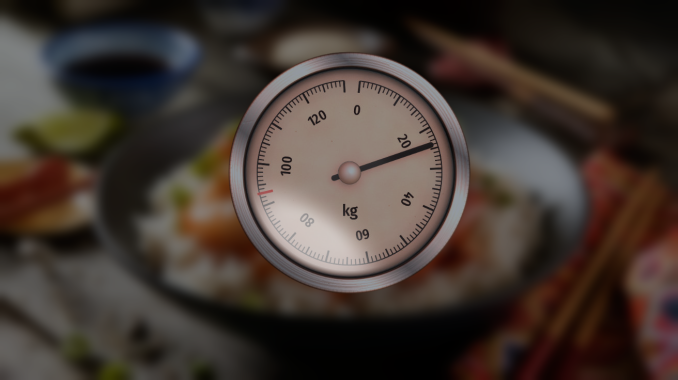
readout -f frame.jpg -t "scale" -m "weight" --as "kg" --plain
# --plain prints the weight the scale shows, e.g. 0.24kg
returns 24kg
